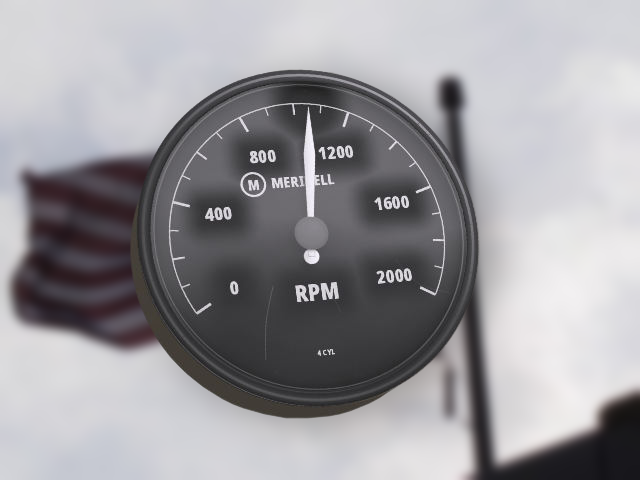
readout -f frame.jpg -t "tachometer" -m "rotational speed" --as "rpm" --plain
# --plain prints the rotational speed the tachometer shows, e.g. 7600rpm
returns 1050rpm
